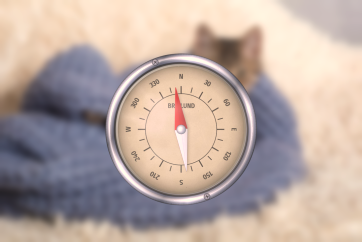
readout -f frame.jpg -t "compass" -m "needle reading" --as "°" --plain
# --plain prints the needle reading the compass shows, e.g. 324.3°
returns 352.5°
